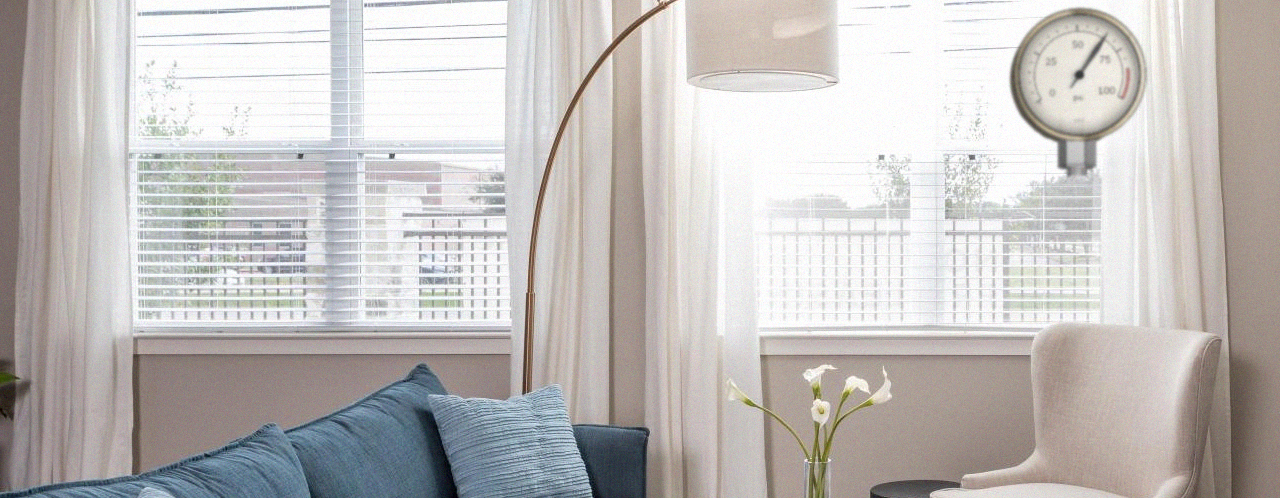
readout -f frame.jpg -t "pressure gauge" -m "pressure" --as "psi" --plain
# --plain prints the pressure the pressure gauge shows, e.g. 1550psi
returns 65psi
